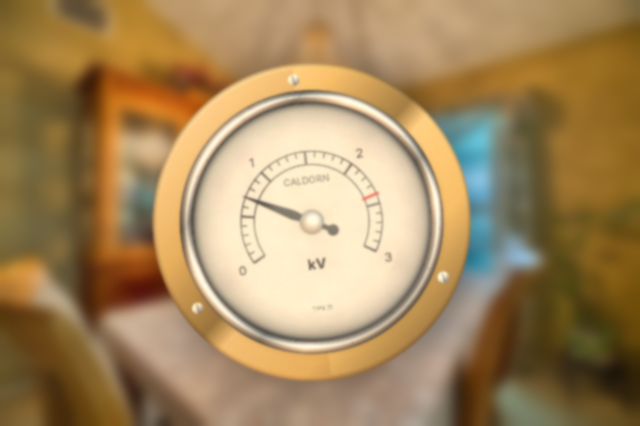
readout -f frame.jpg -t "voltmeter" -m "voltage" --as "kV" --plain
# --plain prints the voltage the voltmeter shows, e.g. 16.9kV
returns 0.7kV
